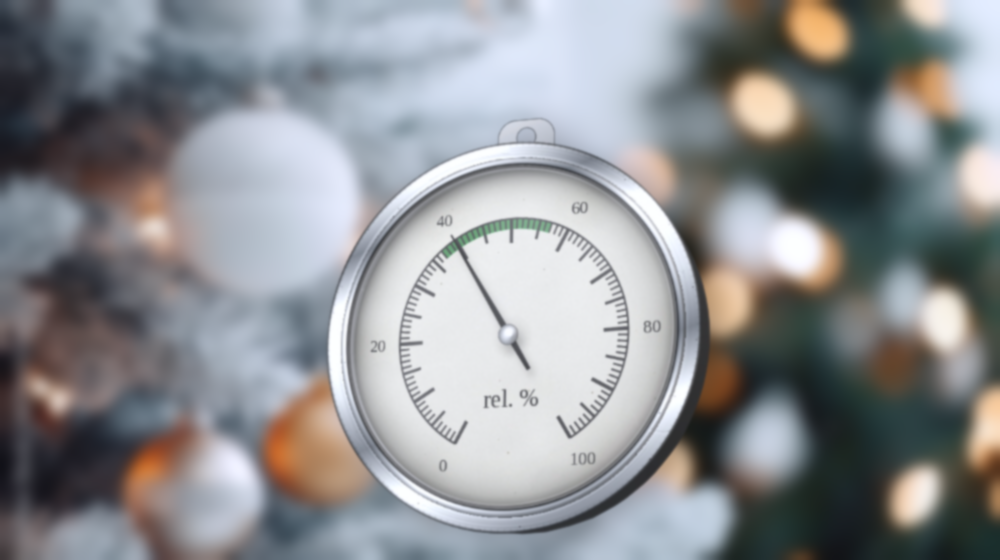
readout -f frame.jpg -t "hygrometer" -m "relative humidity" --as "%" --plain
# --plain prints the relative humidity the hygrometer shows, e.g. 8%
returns 40%
